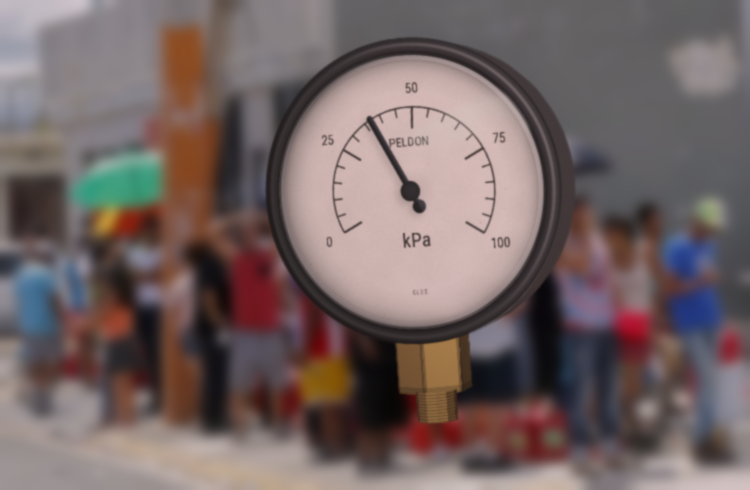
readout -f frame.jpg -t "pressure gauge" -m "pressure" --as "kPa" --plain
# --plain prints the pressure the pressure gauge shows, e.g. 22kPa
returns 37.5kPa
